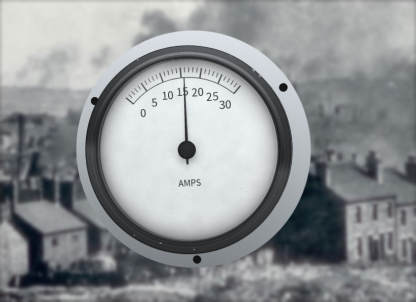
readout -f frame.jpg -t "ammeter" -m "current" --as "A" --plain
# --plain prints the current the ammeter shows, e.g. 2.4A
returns 16A
